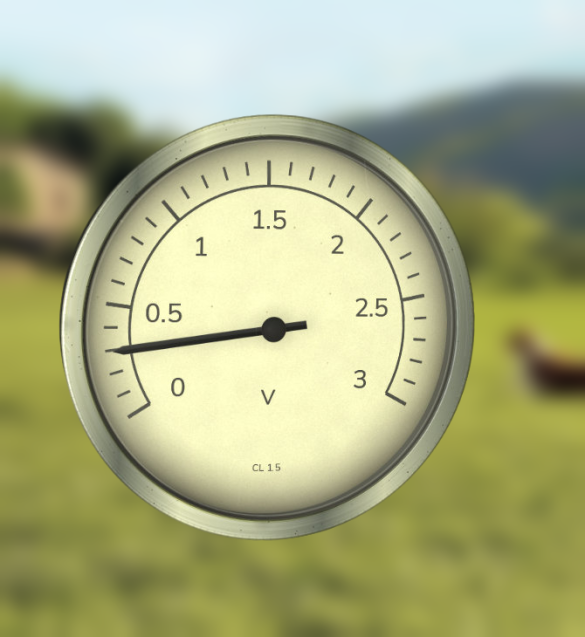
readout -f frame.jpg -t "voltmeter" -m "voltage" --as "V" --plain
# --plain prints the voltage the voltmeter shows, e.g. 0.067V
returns 0.3V
